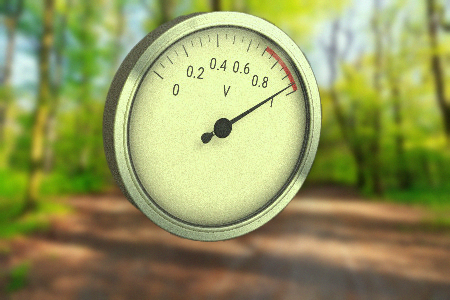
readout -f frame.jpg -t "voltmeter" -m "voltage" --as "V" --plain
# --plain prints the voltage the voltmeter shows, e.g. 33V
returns 0.95V
